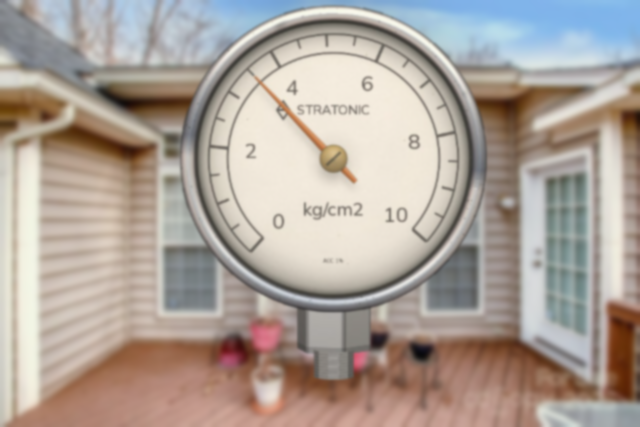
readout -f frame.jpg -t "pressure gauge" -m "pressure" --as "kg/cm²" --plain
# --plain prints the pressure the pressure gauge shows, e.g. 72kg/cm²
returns 3.5kg/cm²
